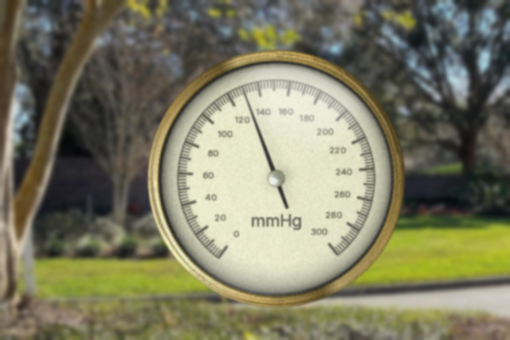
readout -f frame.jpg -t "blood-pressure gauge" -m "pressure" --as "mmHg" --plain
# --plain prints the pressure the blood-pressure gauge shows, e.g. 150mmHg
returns 130mmHg
